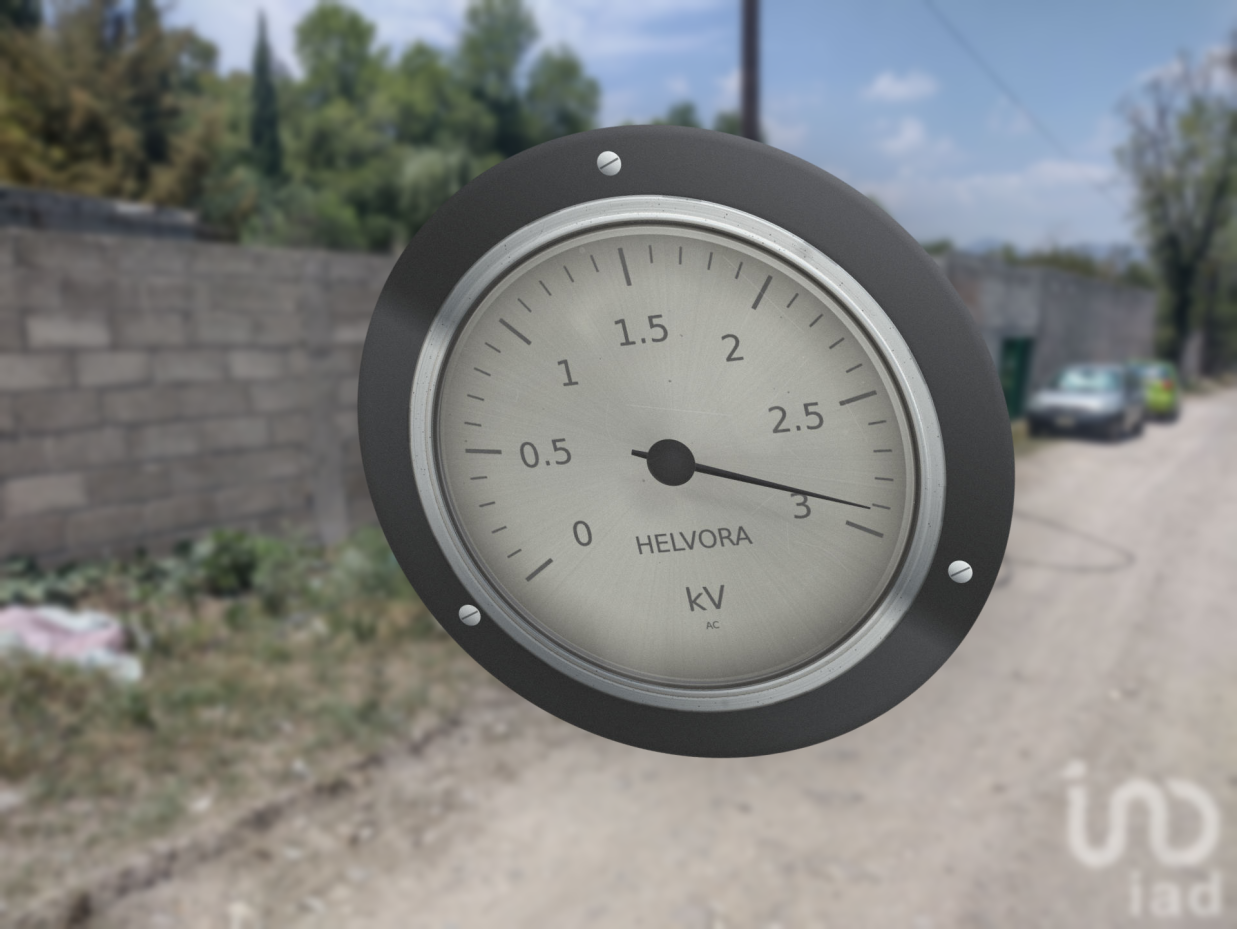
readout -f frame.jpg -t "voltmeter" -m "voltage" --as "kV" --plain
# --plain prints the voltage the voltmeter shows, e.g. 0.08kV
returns 2.9kV
